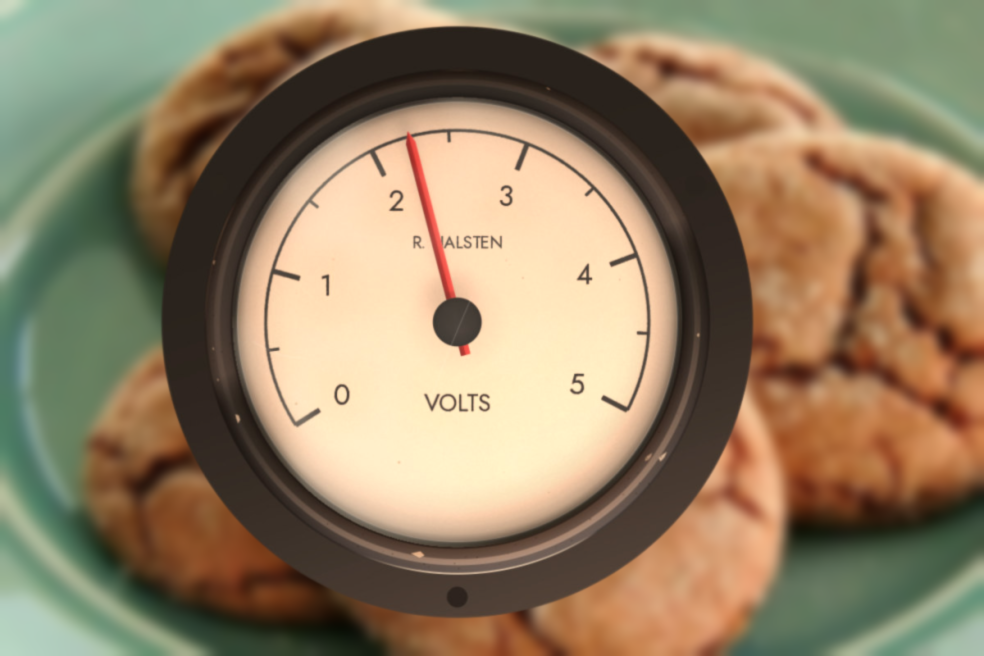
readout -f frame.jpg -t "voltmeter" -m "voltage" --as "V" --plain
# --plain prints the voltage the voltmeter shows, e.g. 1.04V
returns 2.25V
